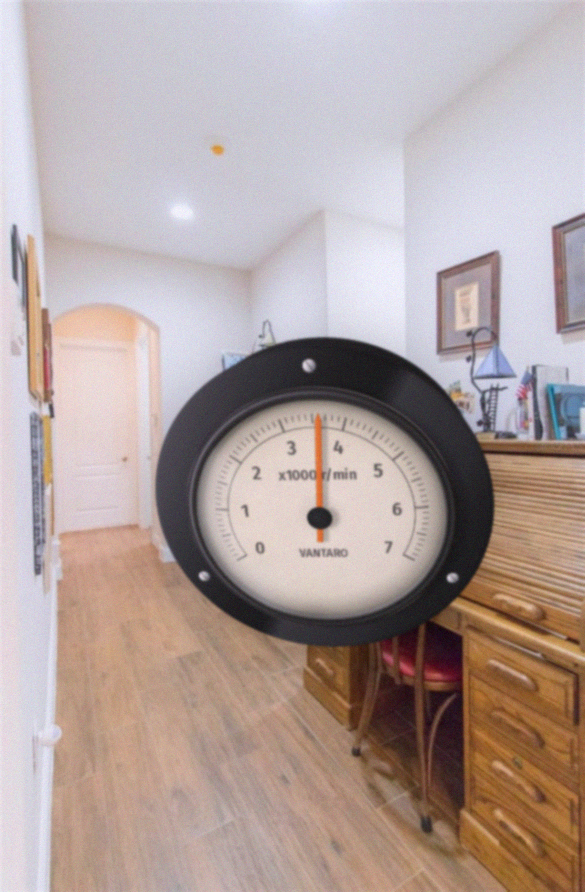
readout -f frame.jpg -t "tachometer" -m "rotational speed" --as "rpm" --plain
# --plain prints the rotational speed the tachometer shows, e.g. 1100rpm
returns 3600rpm
